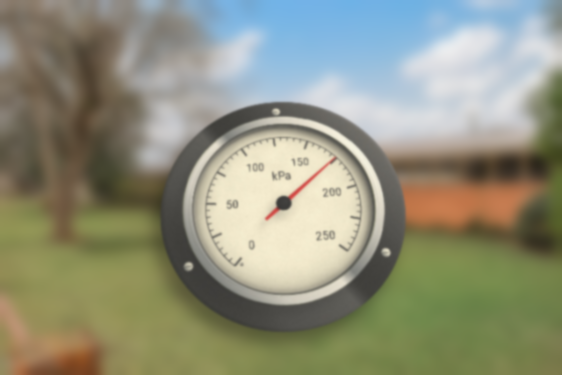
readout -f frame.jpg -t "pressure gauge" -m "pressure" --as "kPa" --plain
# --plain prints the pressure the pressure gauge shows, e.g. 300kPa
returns 175kPa
